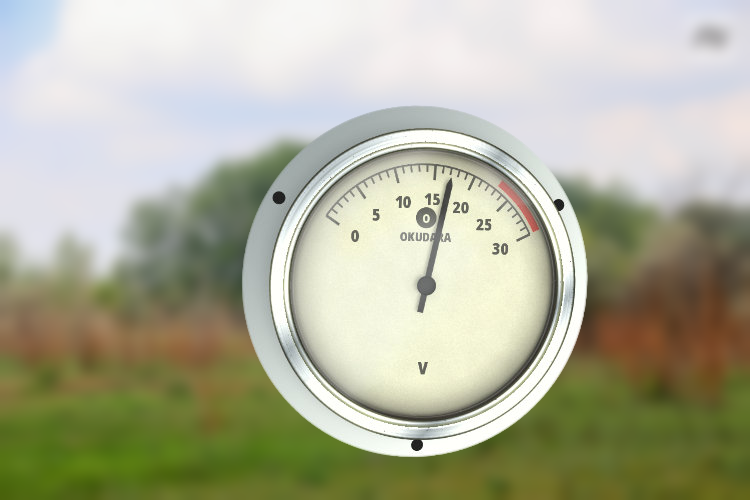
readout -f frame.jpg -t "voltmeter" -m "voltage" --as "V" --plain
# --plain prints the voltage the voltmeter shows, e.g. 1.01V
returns 17V
